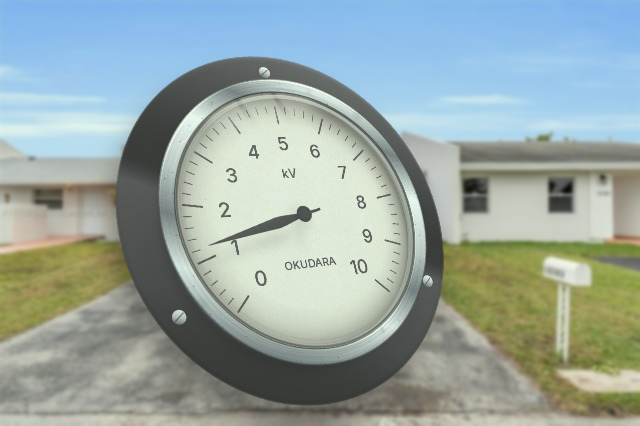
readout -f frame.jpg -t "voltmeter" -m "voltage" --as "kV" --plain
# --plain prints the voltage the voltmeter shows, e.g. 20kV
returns 1.2kV
